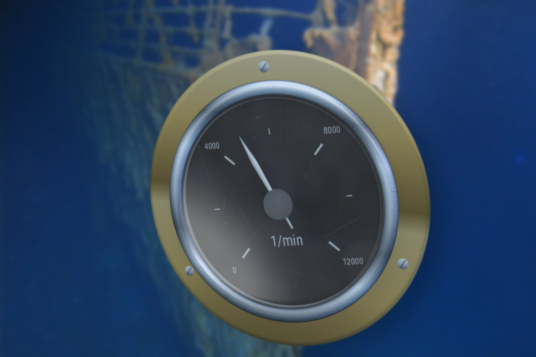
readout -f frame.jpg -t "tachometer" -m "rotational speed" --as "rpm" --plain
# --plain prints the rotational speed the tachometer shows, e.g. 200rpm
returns 5000rpm
